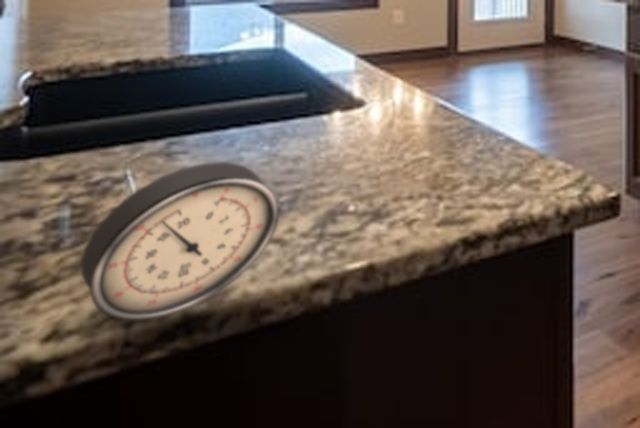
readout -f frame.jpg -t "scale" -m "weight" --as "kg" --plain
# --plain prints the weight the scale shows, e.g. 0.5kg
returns 19kg
